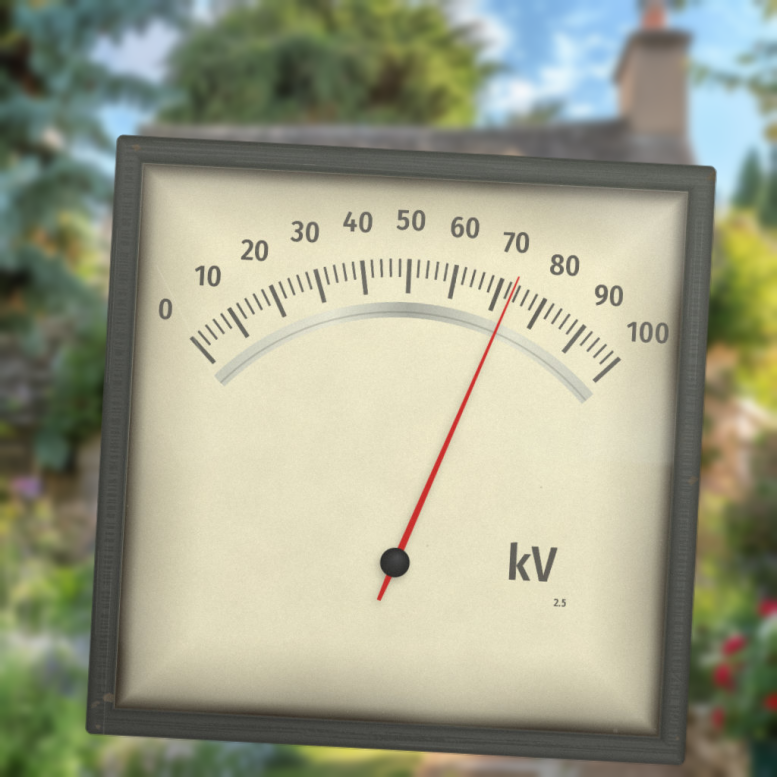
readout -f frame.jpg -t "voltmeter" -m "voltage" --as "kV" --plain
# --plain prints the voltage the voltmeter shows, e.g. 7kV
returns 73kV
